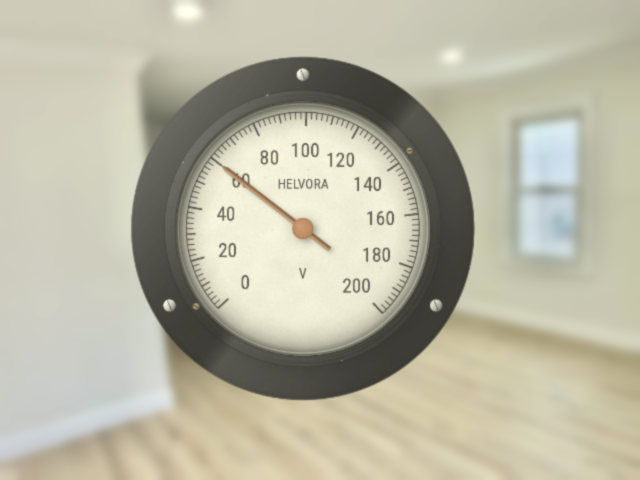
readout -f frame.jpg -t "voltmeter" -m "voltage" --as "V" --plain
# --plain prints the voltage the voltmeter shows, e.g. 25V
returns 60V
